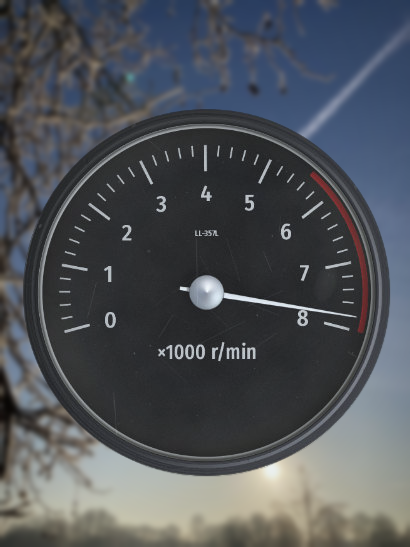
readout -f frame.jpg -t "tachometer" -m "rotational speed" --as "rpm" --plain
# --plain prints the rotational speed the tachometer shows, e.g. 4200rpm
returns 7800rpm
